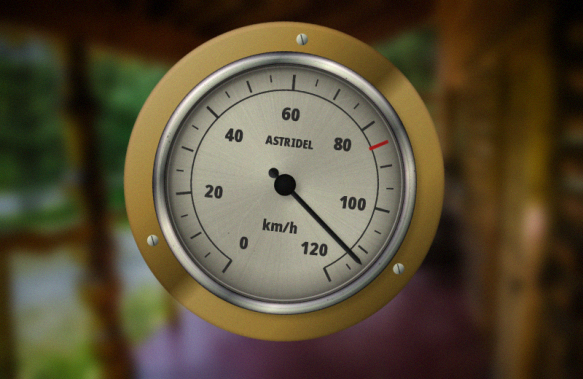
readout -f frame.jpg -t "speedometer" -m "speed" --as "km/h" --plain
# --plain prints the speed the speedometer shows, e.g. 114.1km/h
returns 112.5km/h
